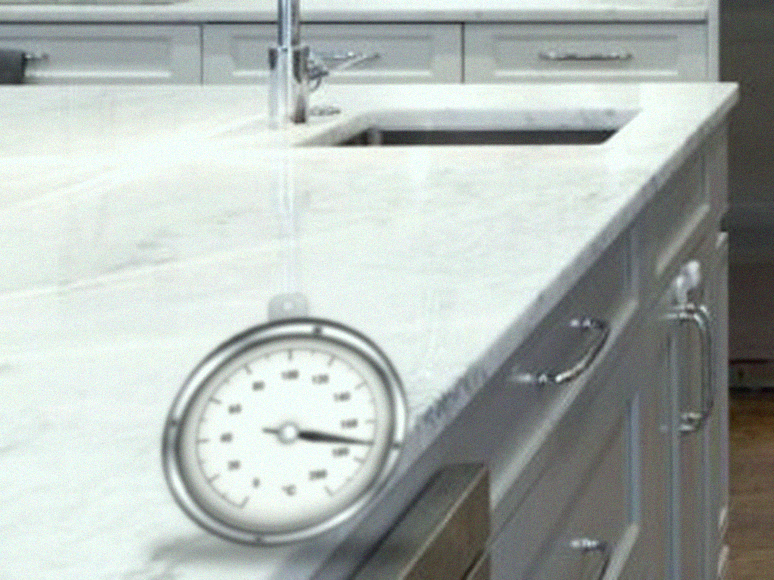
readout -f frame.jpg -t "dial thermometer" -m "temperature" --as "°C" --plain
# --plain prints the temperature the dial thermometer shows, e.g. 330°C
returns 170°C
